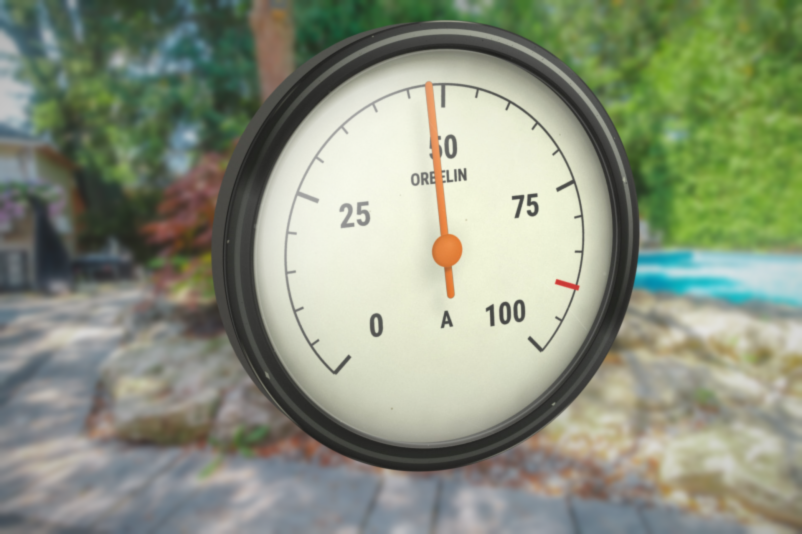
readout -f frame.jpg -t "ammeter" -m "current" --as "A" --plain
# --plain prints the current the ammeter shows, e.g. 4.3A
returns 47.5A
